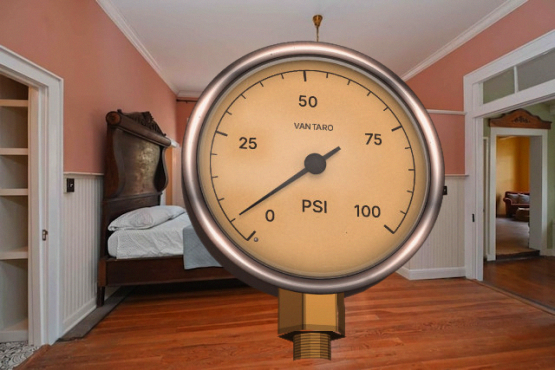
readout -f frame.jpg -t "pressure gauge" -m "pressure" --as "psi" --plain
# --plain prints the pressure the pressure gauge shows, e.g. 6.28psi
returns 5psi
